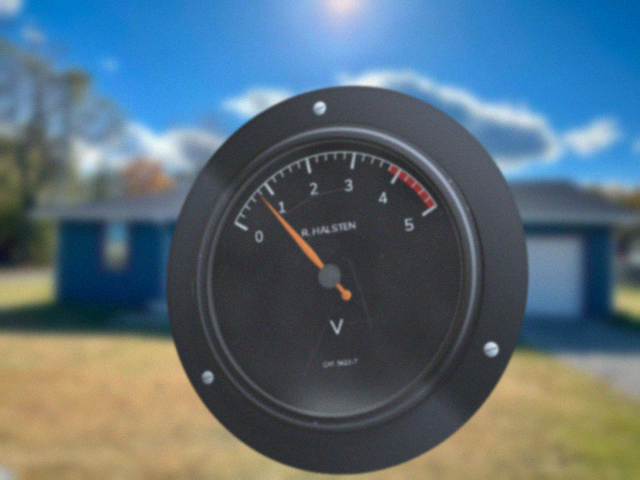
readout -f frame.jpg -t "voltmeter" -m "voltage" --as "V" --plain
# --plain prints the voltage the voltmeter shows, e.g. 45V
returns 0.8V
